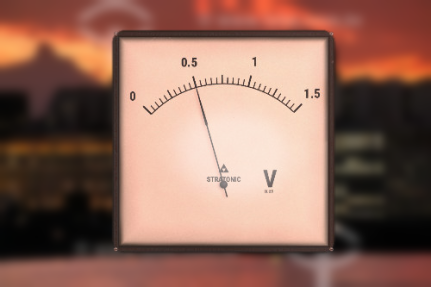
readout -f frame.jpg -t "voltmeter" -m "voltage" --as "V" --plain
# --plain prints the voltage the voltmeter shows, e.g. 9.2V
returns 0.5V
